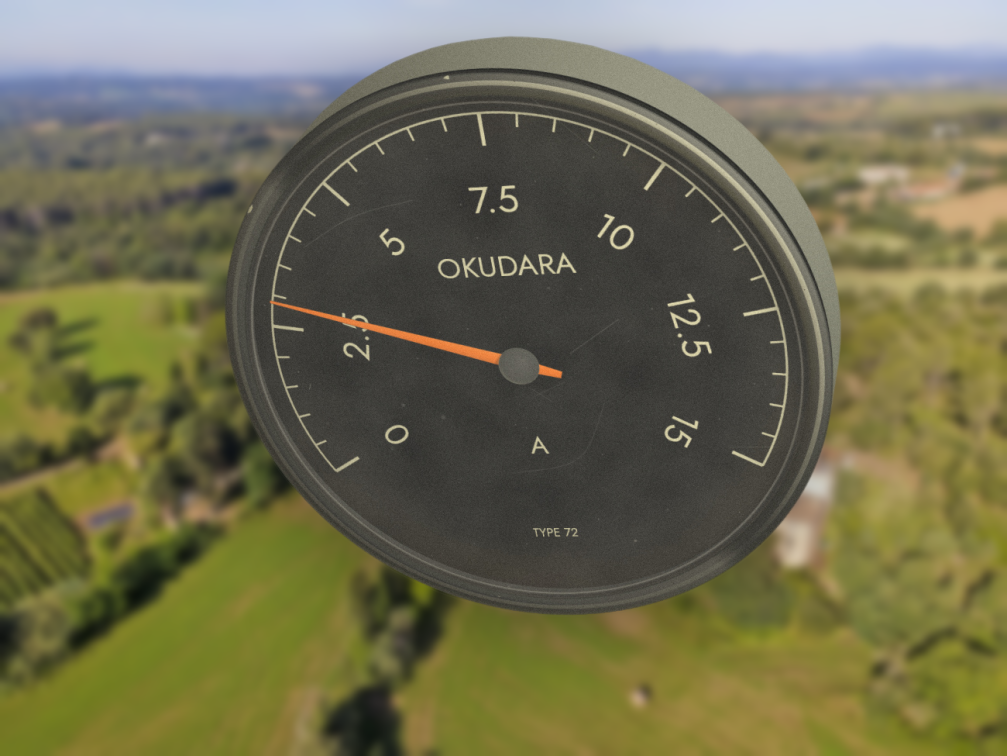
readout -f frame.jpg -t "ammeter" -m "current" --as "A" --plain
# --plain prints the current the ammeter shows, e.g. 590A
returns 3A
